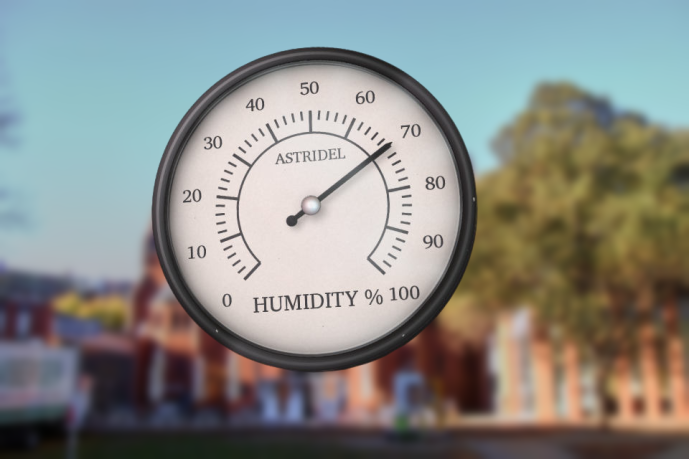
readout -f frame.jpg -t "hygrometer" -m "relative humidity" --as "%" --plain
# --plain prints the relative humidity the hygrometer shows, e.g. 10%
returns 70%
